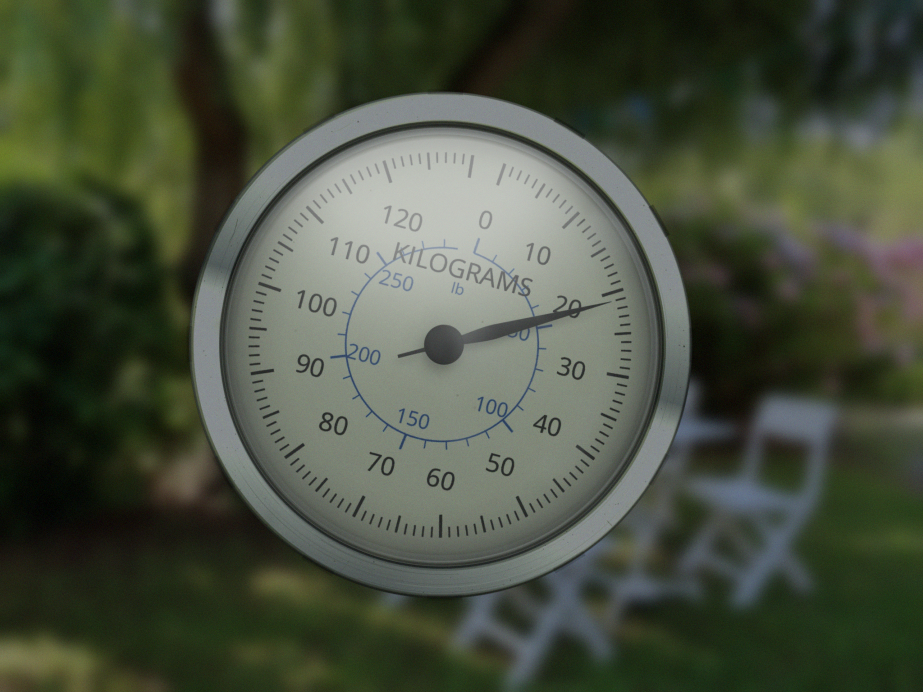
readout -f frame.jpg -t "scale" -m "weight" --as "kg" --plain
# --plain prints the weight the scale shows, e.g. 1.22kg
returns 21kg
